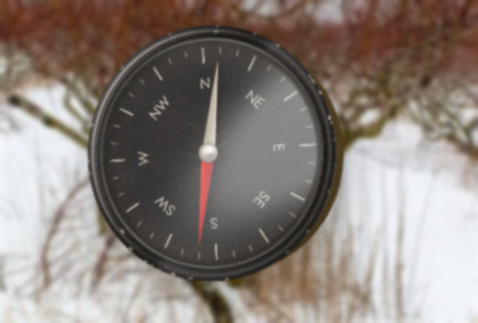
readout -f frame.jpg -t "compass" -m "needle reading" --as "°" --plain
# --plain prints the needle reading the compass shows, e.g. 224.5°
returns 190°
